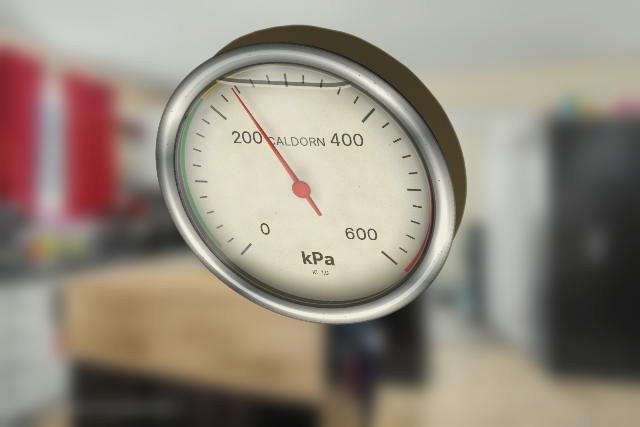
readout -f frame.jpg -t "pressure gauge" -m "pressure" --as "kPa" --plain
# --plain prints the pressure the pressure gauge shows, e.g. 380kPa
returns 240kPa
